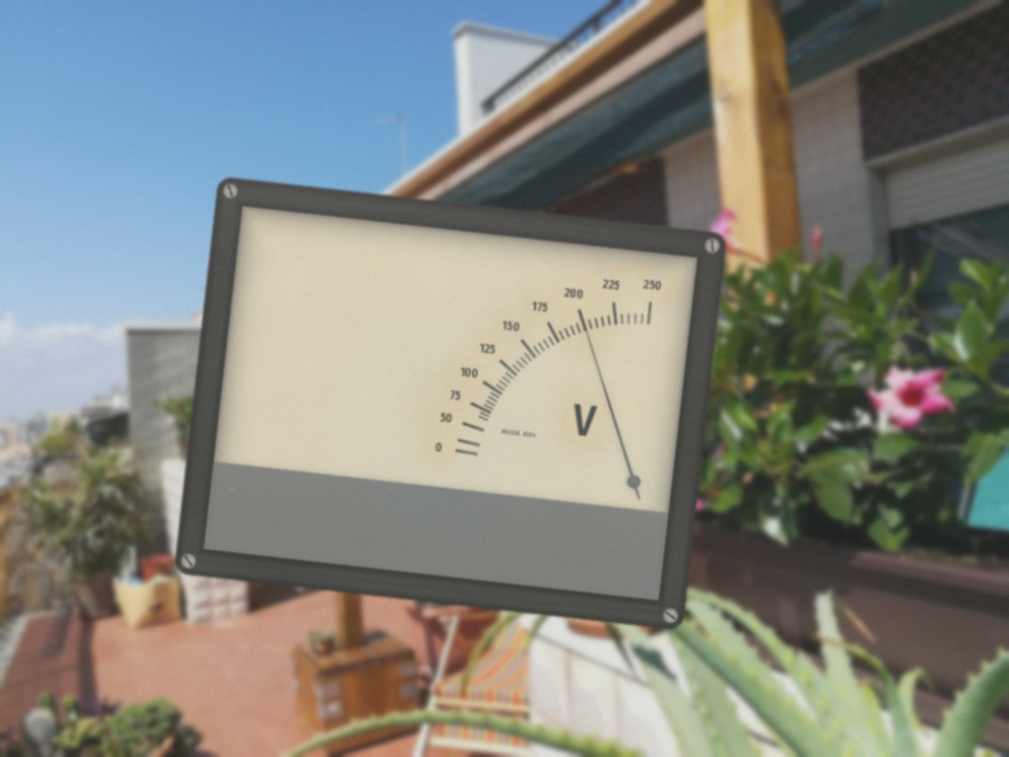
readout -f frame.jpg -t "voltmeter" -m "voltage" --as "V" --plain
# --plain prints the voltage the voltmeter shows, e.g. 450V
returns 200V
